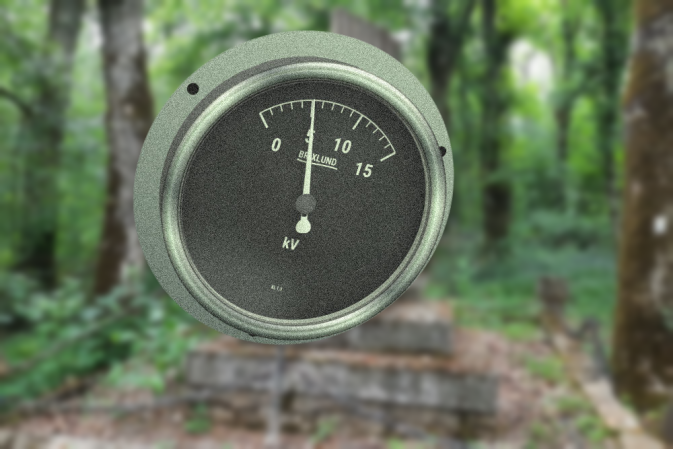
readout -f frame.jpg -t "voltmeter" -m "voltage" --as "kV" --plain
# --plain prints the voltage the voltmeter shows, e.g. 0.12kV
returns 5kV
